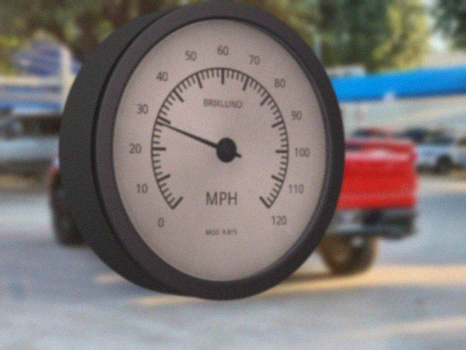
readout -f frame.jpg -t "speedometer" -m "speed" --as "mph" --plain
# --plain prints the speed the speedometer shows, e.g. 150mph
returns 28mph
